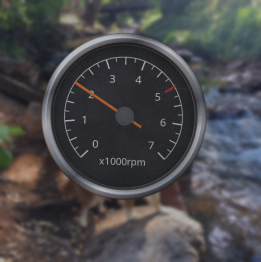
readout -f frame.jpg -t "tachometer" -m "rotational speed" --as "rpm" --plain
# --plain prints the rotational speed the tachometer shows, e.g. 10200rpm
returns 2000rpm
